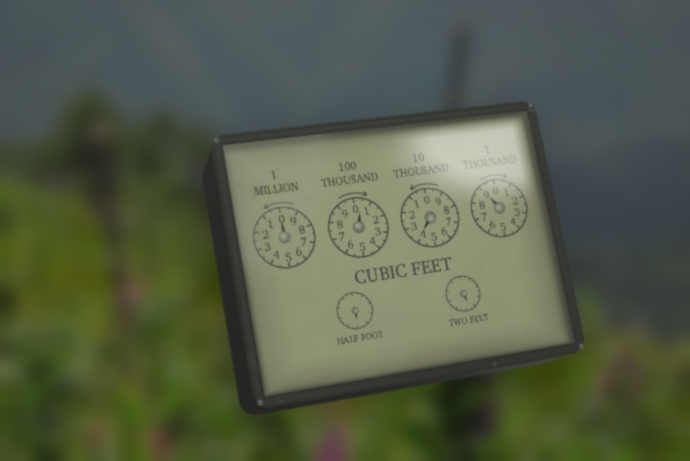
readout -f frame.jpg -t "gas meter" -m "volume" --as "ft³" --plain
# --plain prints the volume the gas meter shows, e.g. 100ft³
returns 3900ft³
